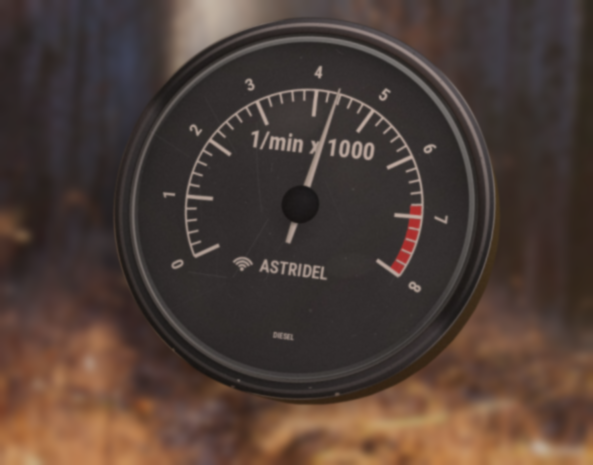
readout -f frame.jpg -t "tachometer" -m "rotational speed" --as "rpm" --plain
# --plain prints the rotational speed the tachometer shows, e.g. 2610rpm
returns 4400rpm
